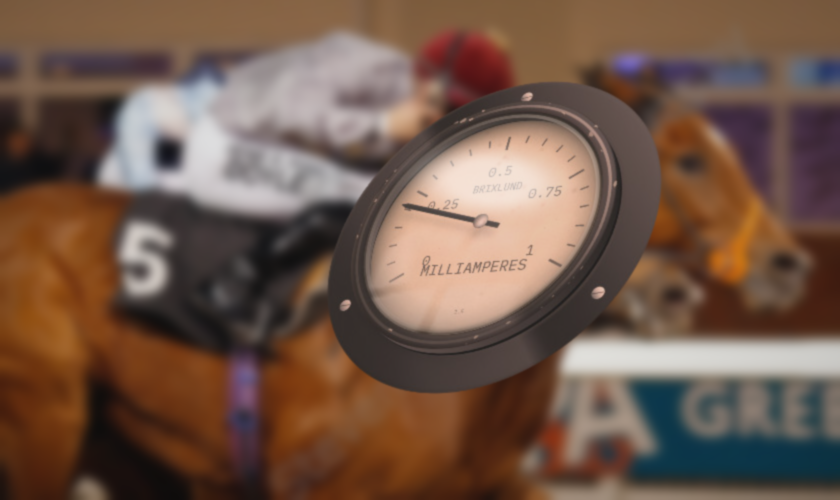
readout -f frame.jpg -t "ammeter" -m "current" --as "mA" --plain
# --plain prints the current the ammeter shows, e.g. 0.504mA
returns 0.2mA
